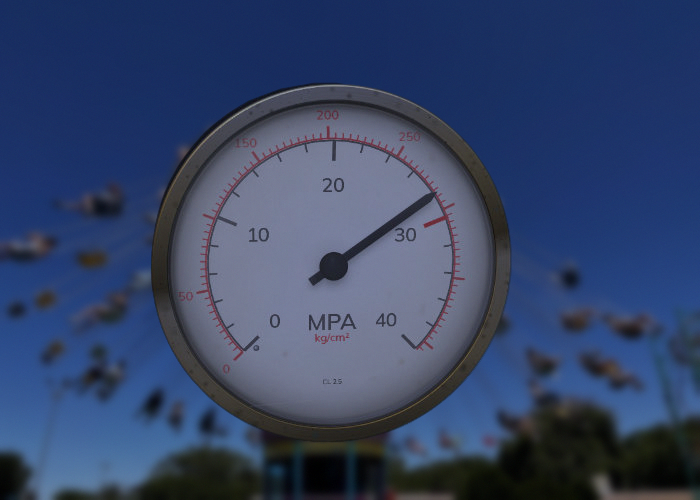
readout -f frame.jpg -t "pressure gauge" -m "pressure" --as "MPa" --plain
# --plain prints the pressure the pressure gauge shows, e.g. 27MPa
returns 28MPa
